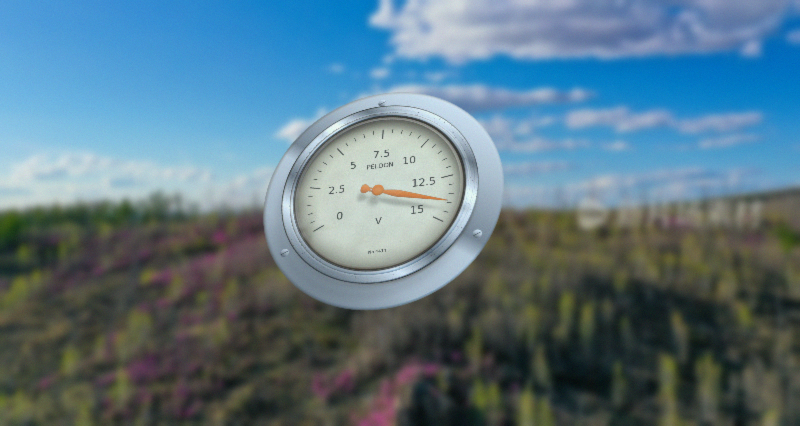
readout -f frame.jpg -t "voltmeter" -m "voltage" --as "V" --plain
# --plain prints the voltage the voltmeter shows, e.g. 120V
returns 14V
